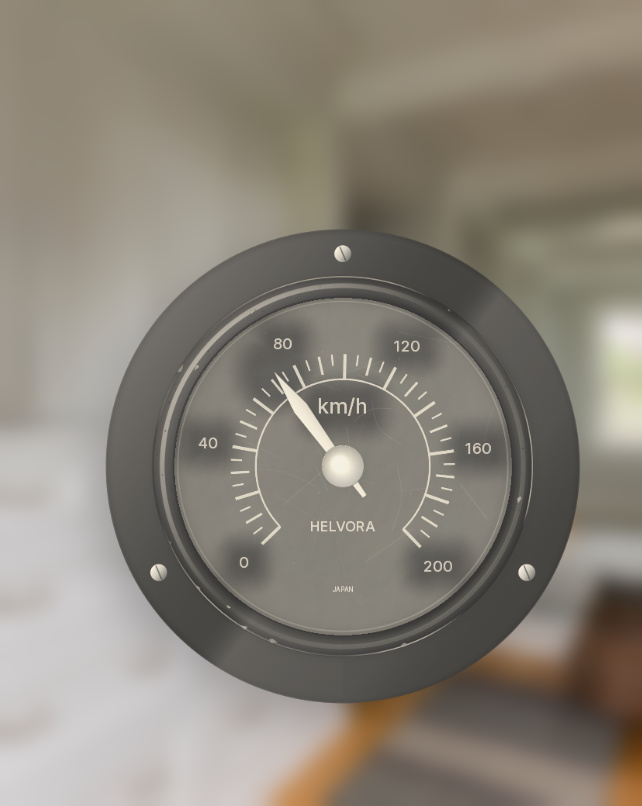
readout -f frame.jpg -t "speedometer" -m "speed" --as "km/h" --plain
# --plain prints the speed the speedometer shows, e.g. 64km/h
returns 72.5km/h
